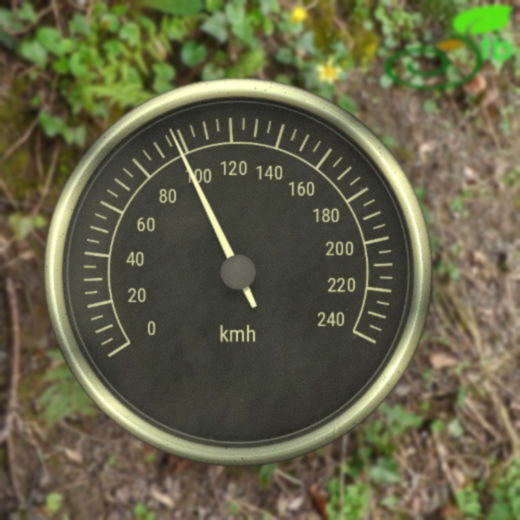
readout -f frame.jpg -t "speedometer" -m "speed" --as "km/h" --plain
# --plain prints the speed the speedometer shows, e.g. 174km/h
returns 97.5km/h
